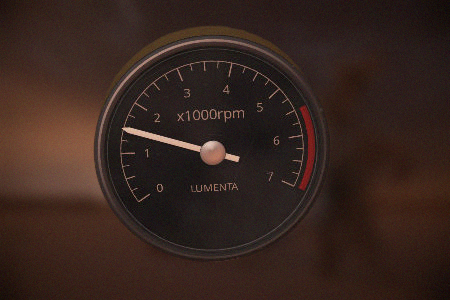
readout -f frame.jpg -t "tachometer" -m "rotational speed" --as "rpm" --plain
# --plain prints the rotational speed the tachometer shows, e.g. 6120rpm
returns 1500rpm
